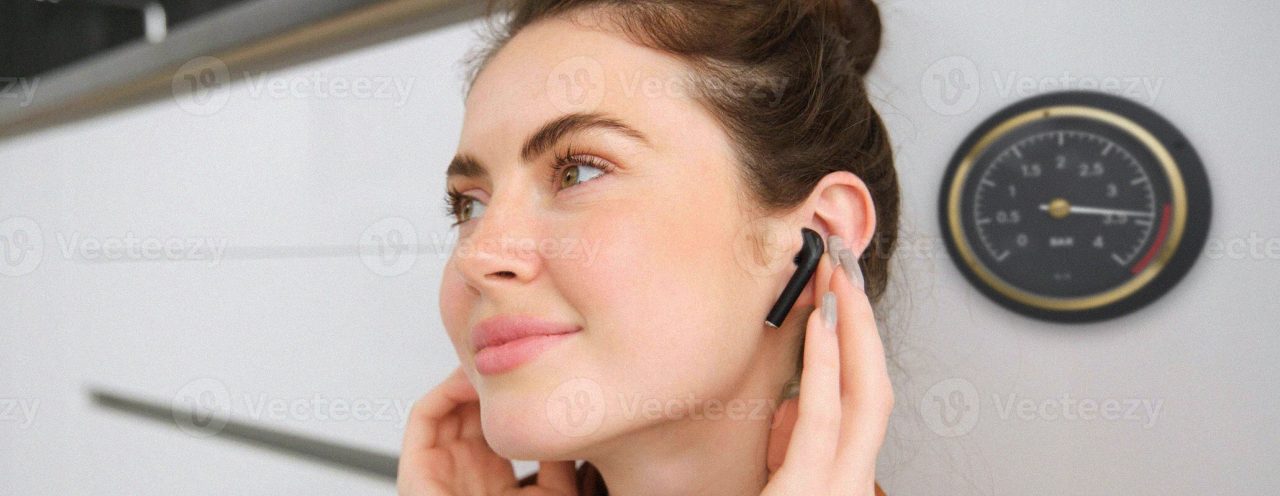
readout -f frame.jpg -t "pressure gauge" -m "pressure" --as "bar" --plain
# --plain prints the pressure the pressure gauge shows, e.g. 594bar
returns 3.4bar
